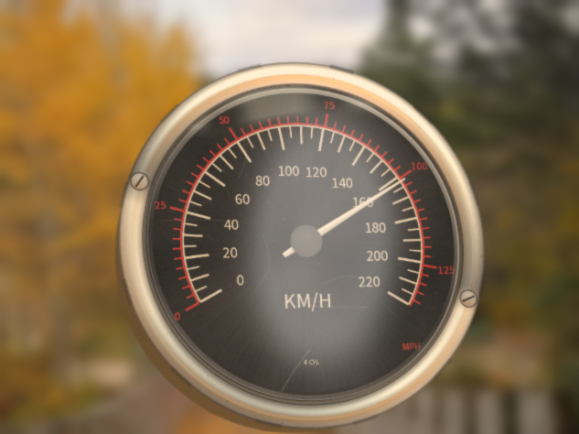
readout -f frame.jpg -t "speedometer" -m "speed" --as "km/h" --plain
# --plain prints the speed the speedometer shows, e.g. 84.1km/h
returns 162.5km/h
